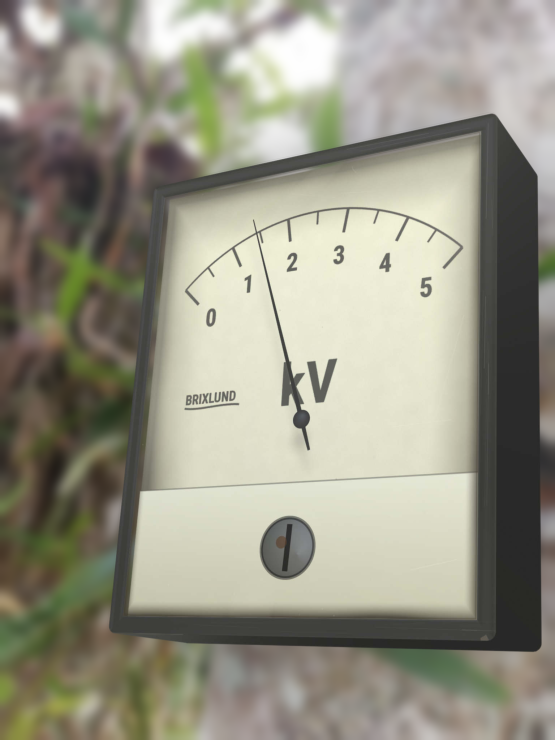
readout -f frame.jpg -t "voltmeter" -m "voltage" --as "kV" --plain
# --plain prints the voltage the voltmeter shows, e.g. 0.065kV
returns 1.5kV
